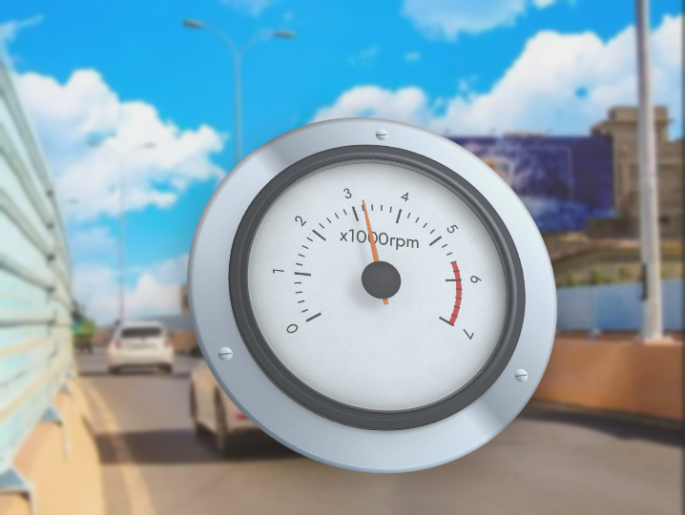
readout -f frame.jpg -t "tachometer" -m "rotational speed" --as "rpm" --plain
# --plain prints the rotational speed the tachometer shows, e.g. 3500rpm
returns 3200rpm
